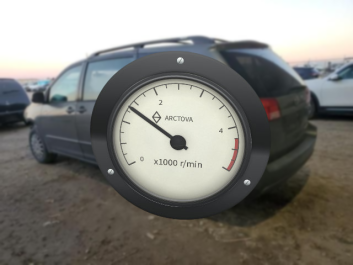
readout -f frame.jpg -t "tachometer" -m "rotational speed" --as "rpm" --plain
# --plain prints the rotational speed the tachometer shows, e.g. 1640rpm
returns 1375rpm
